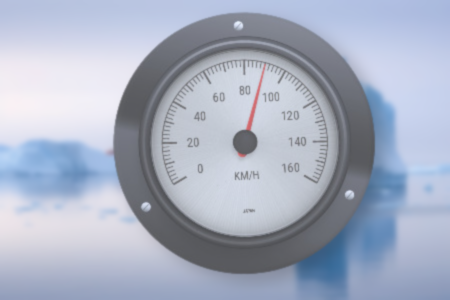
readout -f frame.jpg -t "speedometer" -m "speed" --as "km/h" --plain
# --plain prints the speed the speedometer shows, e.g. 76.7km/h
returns 90km/h
